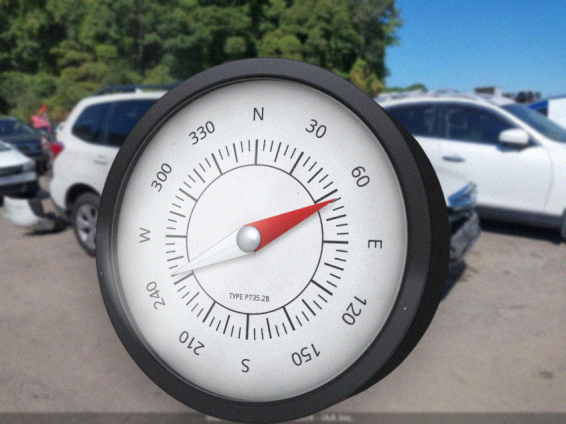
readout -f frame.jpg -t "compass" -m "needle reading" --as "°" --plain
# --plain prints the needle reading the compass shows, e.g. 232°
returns 65°
